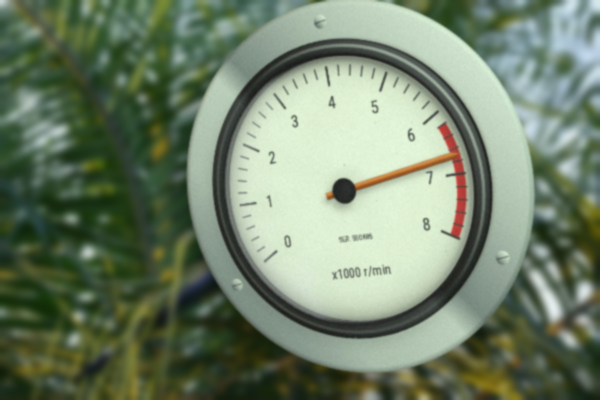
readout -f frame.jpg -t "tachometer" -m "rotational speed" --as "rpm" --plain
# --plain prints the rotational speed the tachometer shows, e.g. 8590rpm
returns 6700rpm
